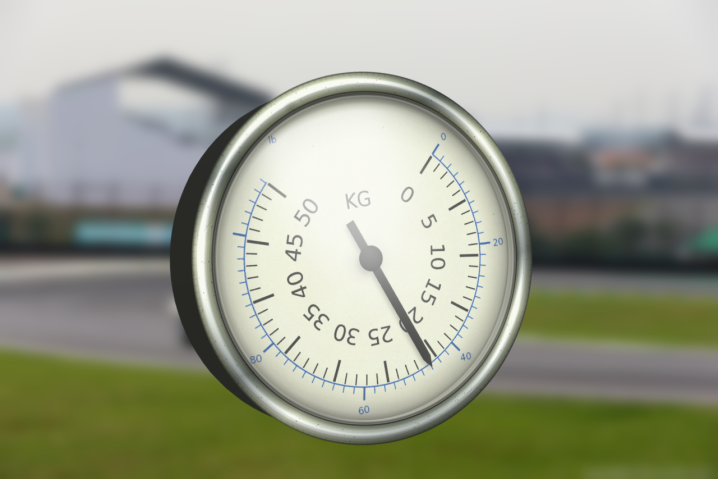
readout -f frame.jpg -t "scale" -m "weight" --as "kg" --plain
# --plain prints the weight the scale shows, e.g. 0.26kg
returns 21kg
